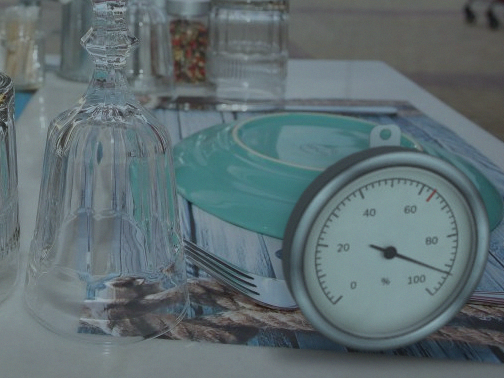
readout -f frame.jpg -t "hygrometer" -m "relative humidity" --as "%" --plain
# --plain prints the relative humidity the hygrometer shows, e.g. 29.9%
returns 92%
